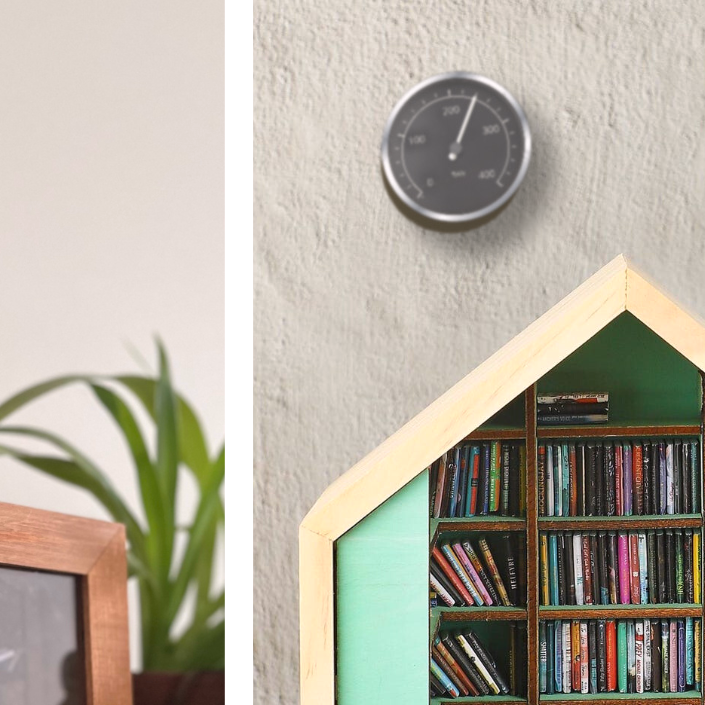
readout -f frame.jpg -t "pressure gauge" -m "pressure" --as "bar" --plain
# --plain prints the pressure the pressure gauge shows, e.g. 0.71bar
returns 240bar
